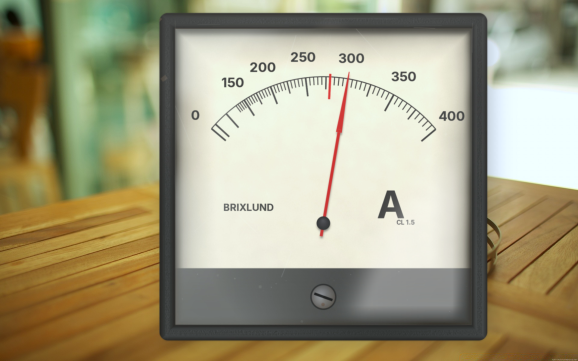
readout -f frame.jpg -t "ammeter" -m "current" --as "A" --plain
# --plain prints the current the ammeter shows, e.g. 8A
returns 300A
